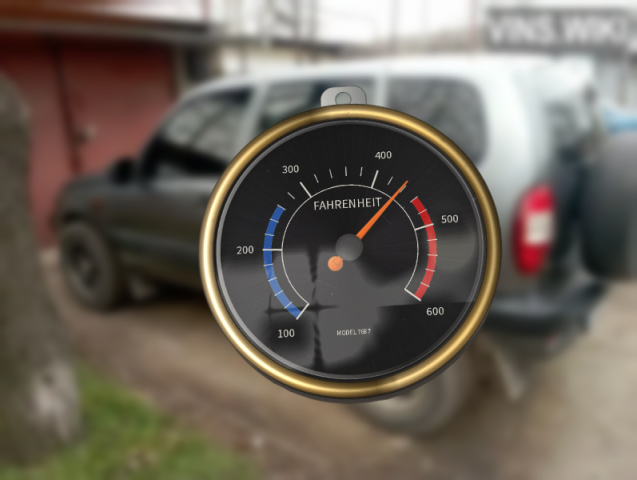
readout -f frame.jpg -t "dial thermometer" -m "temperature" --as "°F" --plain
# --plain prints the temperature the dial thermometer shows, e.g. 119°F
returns 440°F
